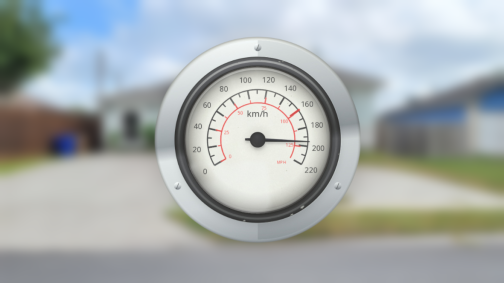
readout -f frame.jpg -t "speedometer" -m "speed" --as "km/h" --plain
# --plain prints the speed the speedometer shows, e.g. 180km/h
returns 195km/h
